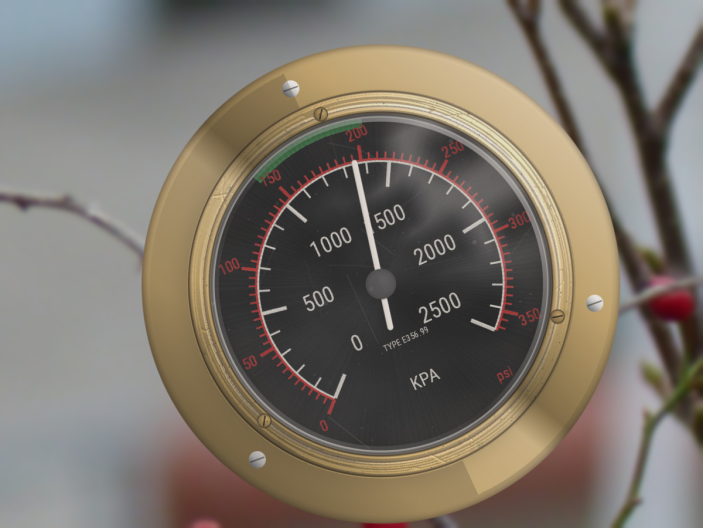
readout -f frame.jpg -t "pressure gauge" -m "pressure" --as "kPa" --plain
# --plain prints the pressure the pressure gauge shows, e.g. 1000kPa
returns 1350kPa
